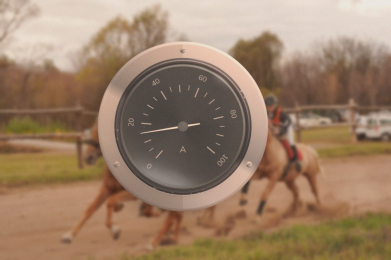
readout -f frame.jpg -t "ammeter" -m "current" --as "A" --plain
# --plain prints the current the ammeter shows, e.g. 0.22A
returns 15A
